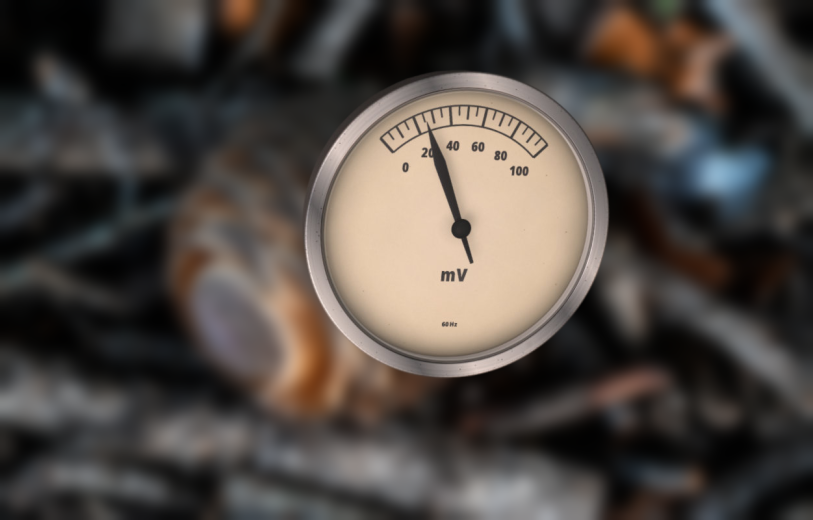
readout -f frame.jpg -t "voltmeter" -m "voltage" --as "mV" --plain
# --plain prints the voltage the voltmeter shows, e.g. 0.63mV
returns 25mV
